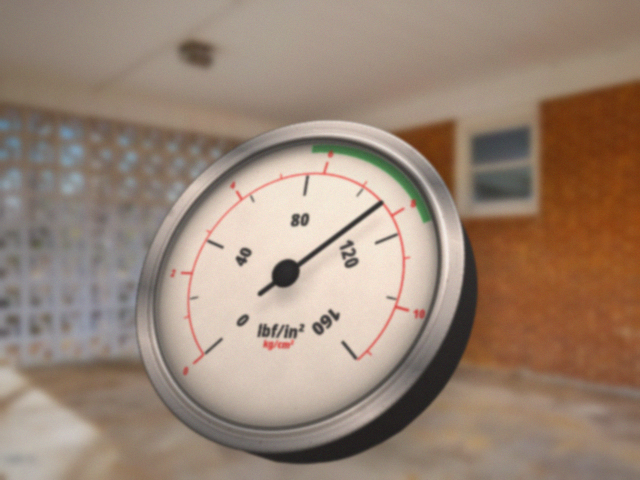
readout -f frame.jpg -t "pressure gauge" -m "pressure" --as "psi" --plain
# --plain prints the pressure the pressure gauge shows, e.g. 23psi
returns 110psi
